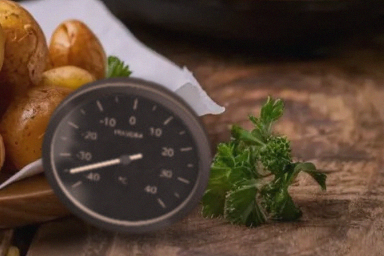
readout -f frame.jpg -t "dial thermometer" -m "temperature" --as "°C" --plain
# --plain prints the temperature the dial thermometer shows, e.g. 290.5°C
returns -35°C
